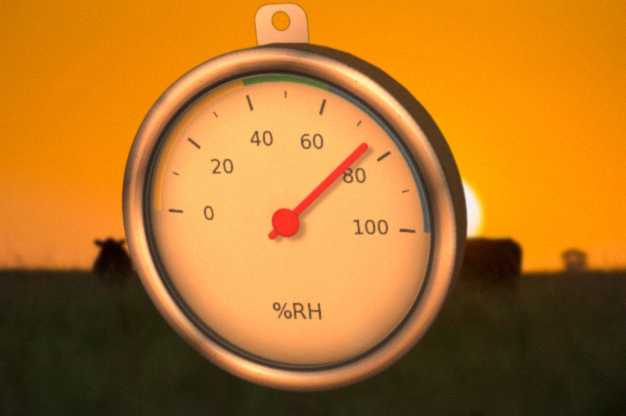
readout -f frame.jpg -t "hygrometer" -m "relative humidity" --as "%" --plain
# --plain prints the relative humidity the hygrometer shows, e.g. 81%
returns 75%
